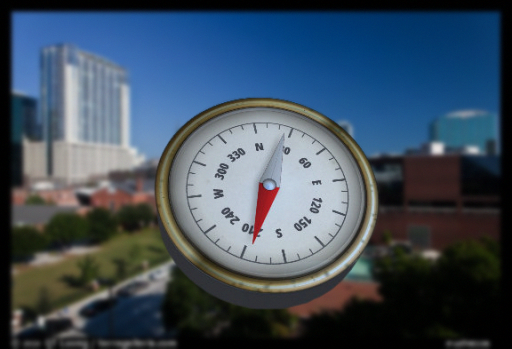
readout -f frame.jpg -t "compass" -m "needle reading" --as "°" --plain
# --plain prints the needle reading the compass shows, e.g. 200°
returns 205°
